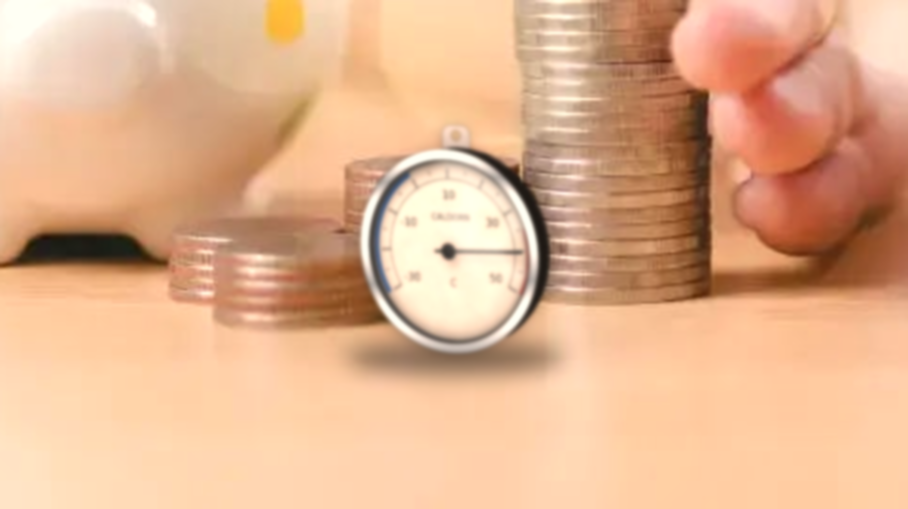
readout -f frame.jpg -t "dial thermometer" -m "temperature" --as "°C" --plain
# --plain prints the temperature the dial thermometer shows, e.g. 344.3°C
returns 40°C
